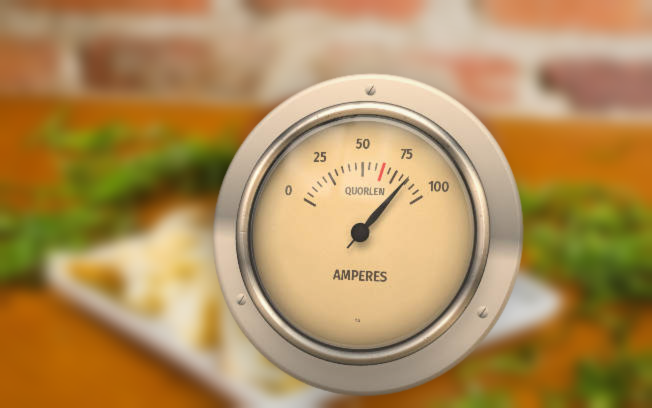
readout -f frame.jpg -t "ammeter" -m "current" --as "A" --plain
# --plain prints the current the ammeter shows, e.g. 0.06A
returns 85A
